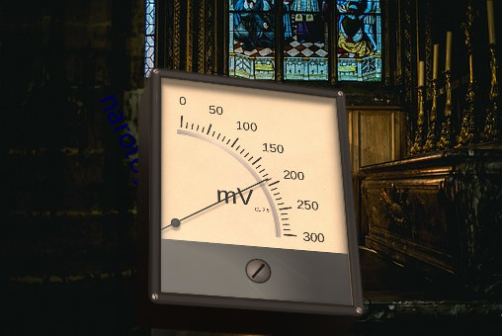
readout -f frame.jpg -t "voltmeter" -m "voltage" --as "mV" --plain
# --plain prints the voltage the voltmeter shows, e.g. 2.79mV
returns 190mV
